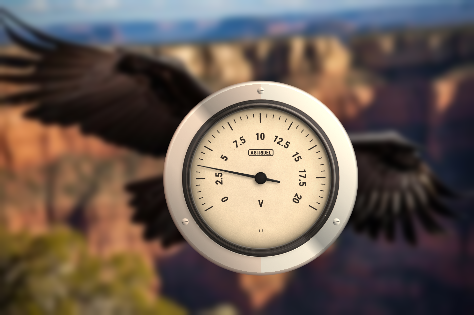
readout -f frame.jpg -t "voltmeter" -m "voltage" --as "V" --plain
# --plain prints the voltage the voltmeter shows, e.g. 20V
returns 3.5V
